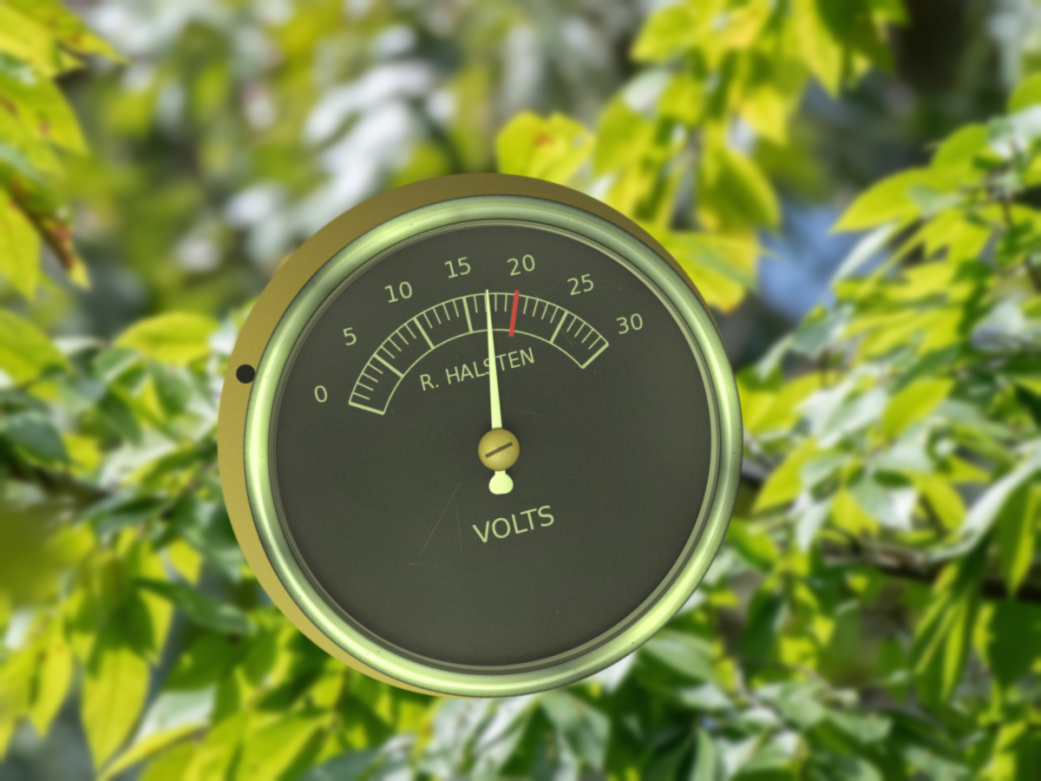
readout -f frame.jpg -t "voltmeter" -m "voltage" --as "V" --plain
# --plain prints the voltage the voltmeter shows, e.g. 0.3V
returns 17V
